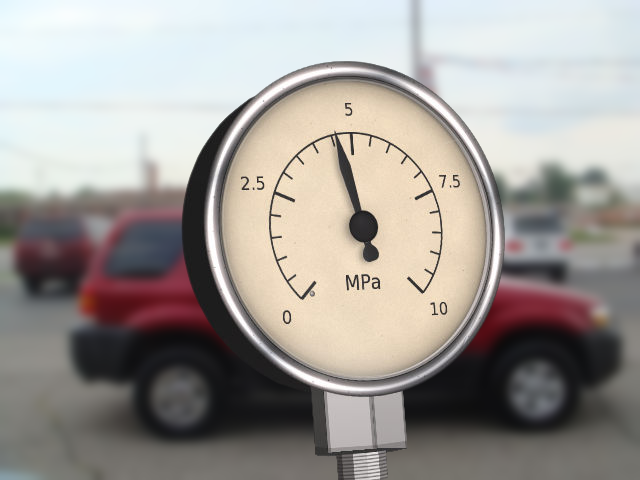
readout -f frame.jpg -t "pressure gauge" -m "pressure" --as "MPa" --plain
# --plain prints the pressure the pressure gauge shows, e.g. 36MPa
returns 4.5MPa
